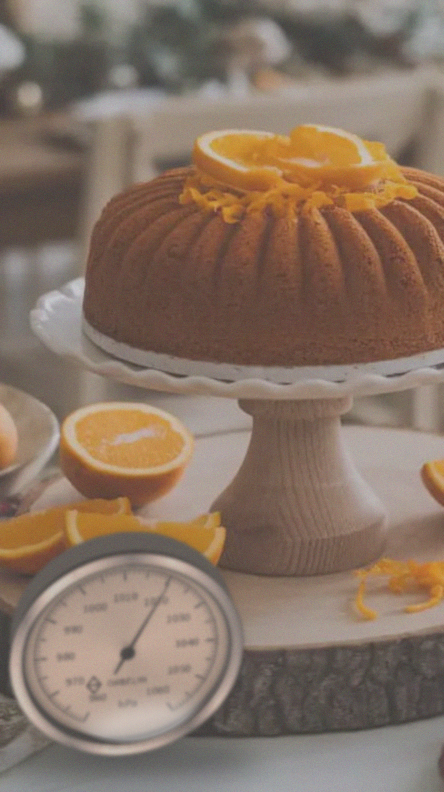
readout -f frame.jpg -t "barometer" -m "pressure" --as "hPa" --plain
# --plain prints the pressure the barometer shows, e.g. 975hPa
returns 1020hPa
